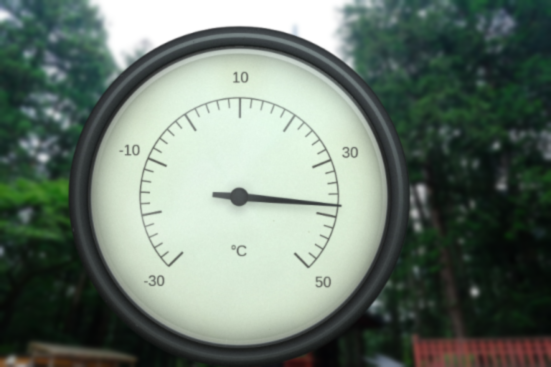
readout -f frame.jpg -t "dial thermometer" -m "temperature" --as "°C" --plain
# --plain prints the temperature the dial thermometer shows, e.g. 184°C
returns 38°C
